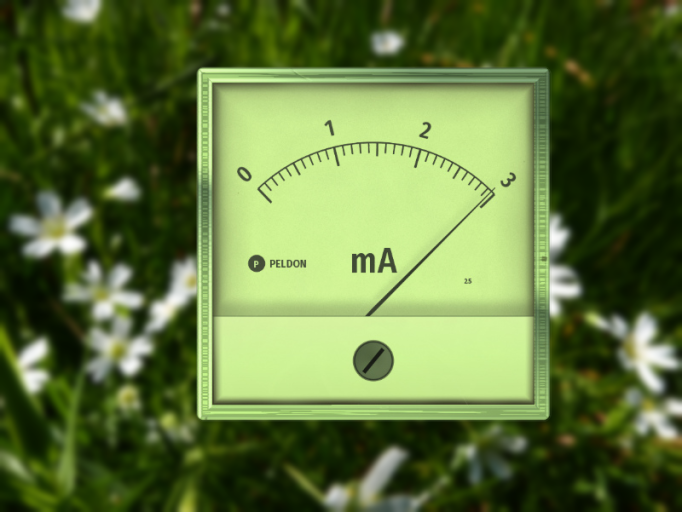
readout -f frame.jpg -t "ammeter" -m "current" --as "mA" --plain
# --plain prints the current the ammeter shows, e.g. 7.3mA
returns 2.95mA
